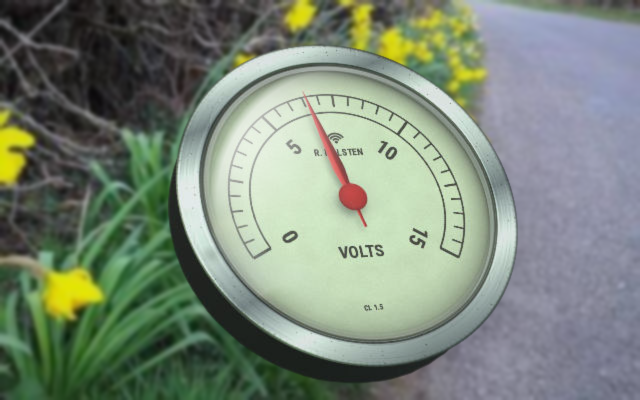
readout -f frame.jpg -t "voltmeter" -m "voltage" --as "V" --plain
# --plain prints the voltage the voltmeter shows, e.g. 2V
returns 6.5V
